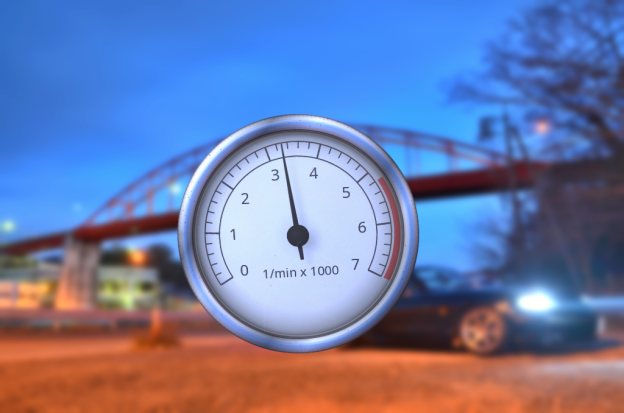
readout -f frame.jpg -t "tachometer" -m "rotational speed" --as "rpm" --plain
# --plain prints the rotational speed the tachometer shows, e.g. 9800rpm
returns 3300rpm
